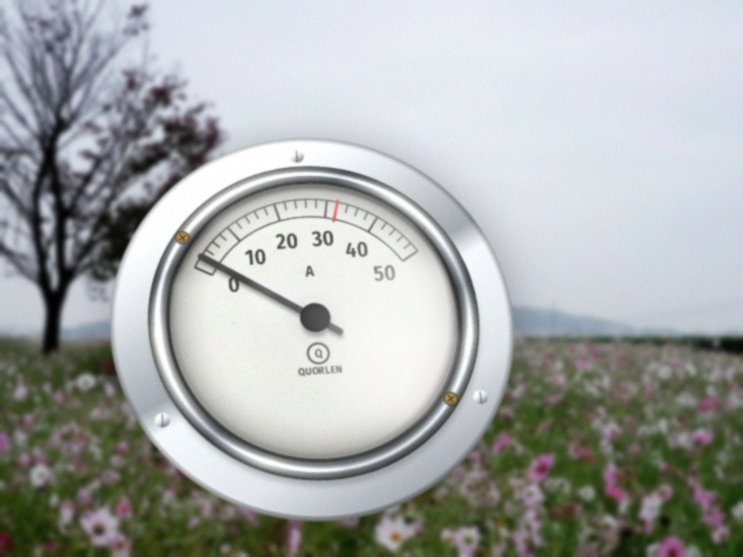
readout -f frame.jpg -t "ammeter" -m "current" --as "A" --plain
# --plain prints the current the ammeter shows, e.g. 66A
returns 2A
